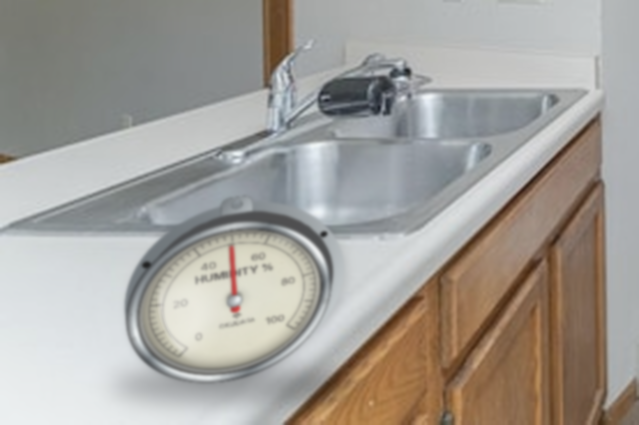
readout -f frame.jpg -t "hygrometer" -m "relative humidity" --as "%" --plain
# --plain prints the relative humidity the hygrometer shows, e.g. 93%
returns 50%
